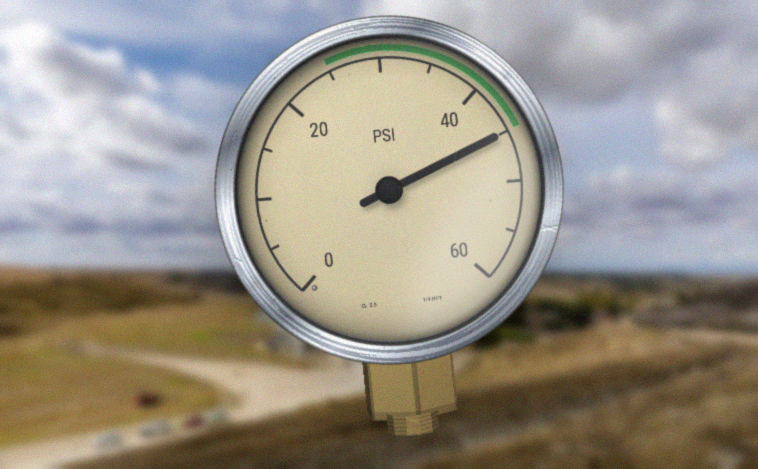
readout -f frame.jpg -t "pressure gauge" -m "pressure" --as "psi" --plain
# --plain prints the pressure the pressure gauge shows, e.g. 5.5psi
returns 45psi
